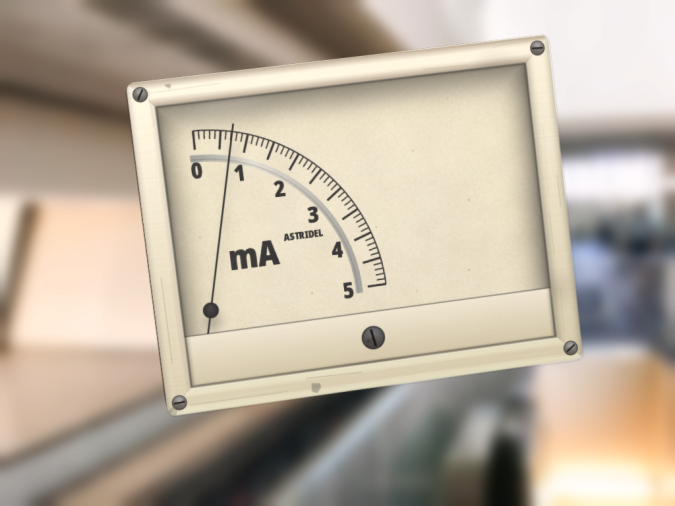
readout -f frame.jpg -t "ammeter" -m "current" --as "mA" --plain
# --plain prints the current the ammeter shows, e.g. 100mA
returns 0.7mA
